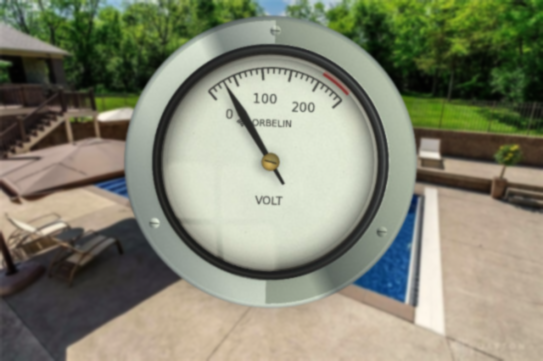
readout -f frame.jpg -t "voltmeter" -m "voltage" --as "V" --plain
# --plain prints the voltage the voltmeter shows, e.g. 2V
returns 30V
